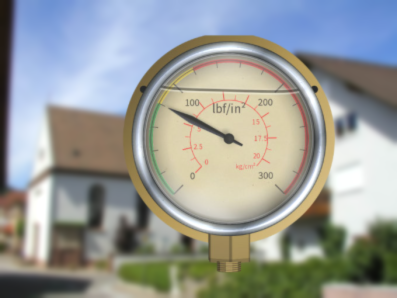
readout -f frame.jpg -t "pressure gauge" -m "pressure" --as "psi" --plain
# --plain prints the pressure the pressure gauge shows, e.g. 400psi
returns 80psi
